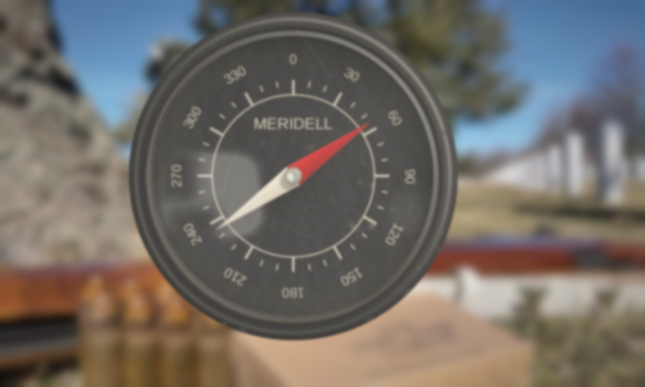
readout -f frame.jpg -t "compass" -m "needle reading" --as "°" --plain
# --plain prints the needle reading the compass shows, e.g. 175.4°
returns 55°
